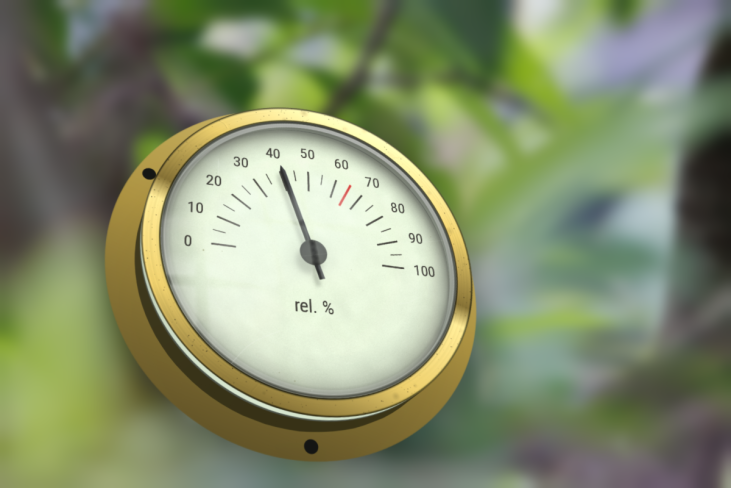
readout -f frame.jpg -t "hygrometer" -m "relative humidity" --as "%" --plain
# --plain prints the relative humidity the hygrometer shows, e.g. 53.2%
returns 40%
